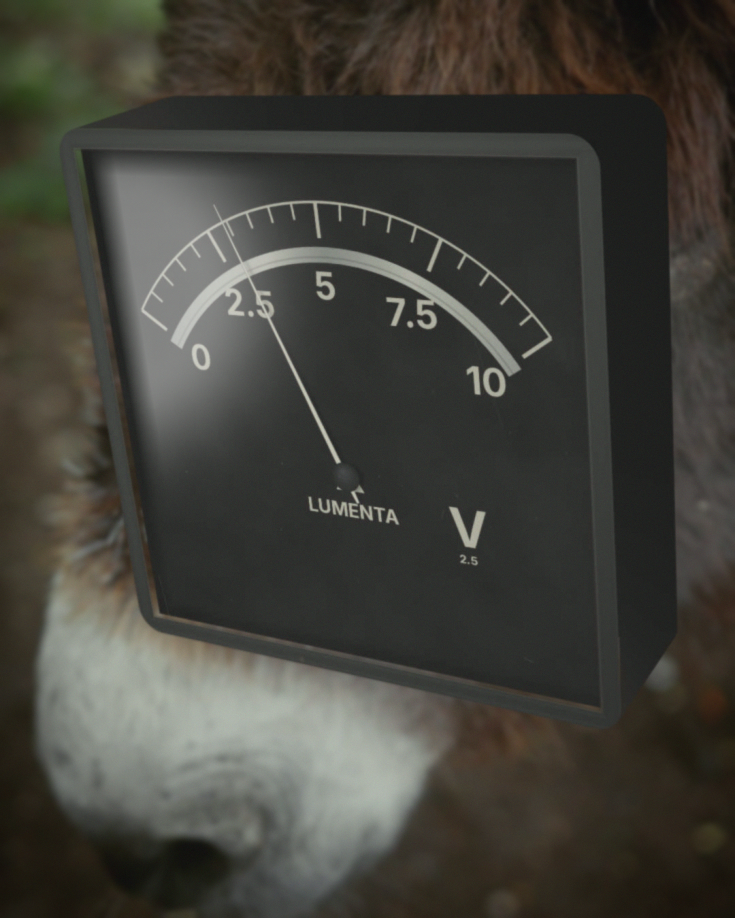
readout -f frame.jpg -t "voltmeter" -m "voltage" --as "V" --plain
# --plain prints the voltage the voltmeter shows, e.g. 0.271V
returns 3V
